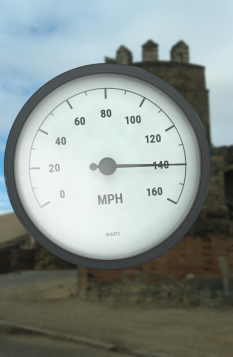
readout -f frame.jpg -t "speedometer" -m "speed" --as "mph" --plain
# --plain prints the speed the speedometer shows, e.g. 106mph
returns 140mph
